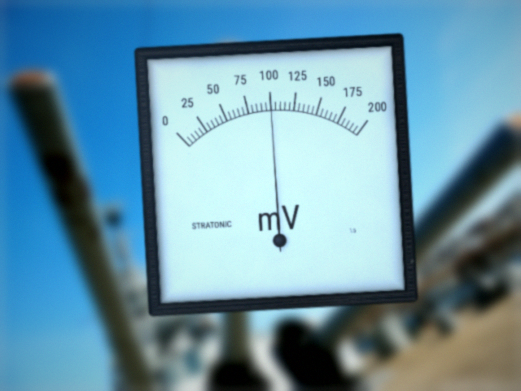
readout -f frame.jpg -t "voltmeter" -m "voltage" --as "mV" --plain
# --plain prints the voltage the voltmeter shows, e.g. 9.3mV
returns 100mV
